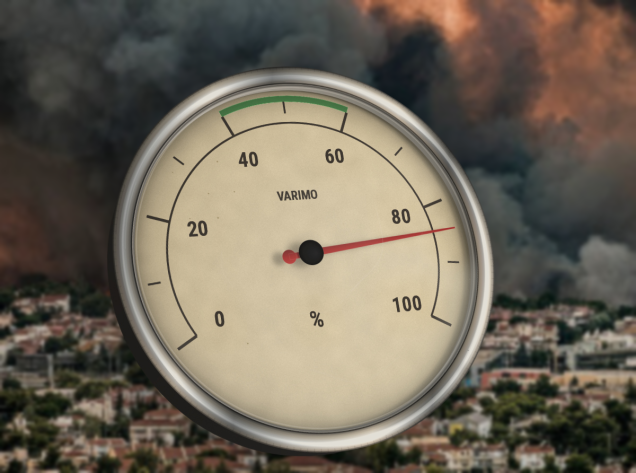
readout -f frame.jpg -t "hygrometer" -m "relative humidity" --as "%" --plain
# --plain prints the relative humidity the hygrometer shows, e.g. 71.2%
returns 85%
